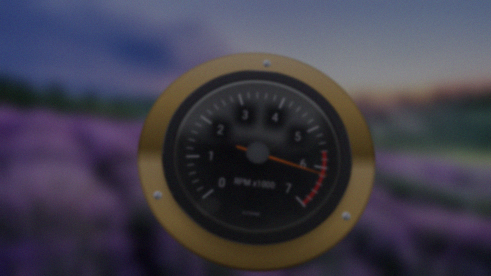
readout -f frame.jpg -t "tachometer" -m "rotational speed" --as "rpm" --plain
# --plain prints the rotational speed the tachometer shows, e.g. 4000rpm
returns 6200rpm
